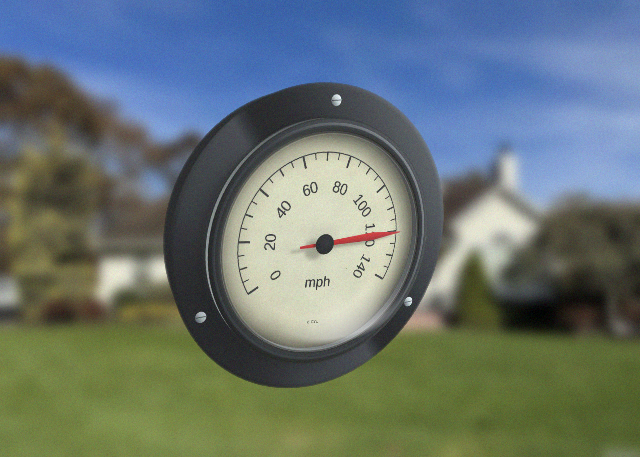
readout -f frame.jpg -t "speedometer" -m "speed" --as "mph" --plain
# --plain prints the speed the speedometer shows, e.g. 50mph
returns 120mph
